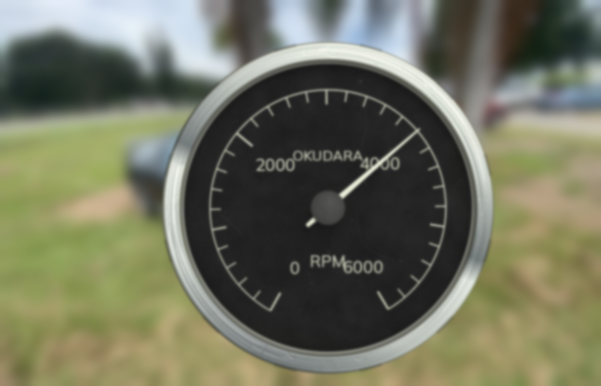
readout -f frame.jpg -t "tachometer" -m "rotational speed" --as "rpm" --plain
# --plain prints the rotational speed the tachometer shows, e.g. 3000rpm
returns 4000rpm
